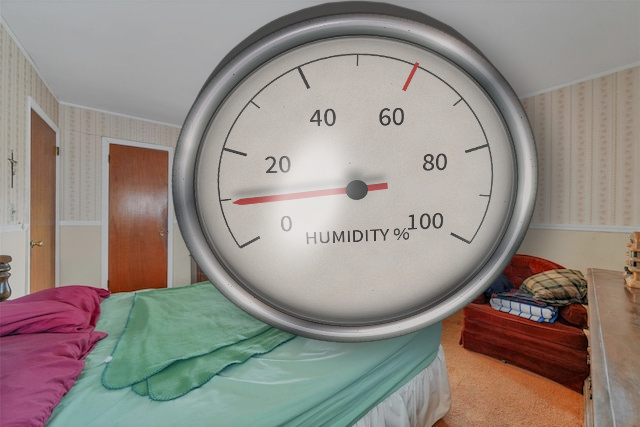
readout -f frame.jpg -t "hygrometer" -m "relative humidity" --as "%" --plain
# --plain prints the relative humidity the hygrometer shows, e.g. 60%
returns 10%
